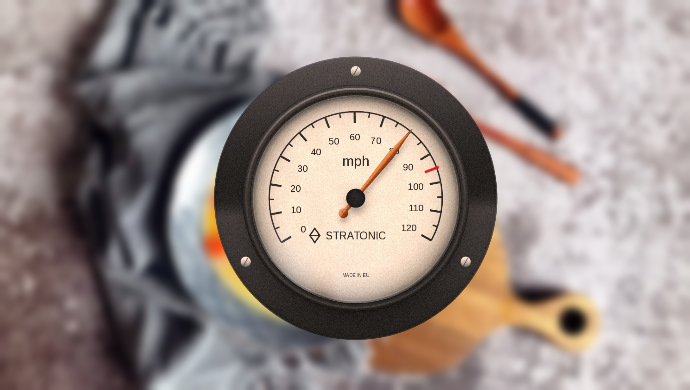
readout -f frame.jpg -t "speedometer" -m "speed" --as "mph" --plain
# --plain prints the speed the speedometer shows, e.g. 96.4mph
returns 80mph
